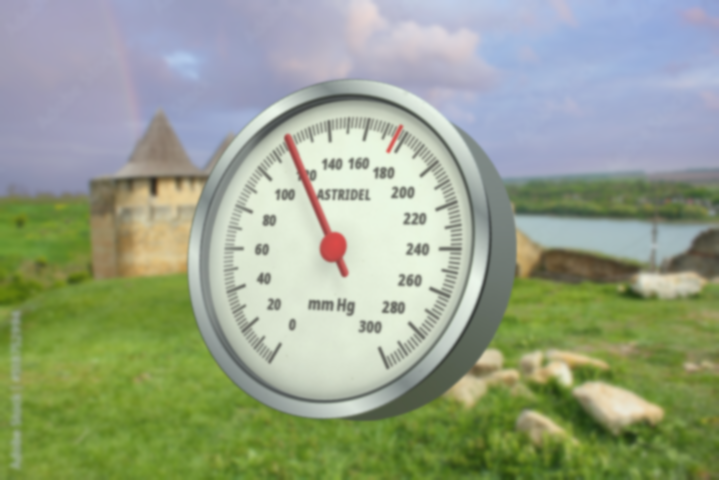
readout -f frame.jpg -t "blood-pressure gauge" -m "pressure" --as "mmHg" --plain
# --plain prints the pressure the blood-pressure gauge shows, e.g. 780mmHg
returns 120mmHg
